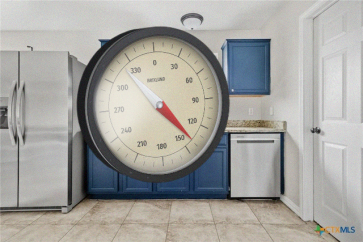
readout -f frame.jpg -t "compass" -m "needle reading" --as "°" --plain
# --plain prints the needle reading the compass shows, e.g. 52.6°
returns 140°
